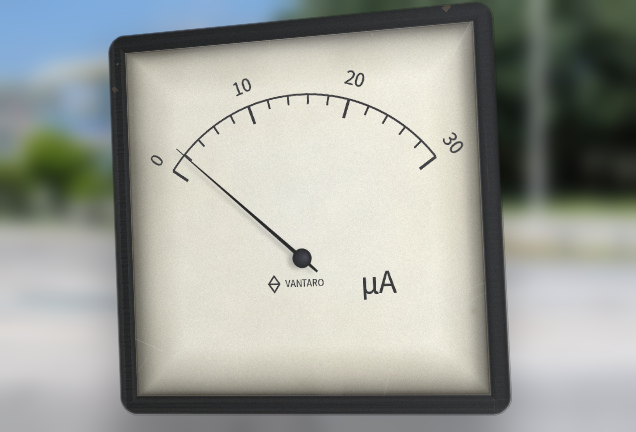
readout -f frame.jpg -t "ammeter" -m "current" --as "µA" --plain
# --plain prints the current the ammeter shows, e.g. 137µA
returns 2µA
